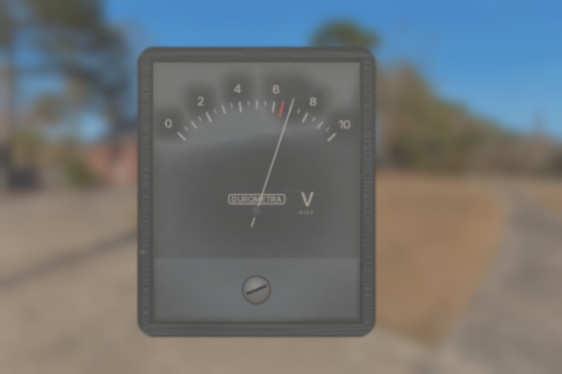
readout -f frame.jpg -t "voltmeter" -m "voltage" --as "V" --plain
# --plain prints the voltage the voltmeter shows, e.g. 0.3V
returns 7V
